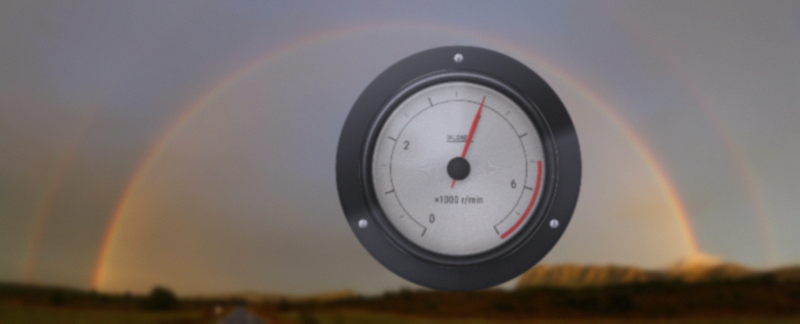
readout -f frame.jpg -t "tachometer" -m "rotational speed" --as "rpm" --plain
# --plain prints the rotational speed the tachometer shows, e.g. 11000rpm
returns 4000rpm
